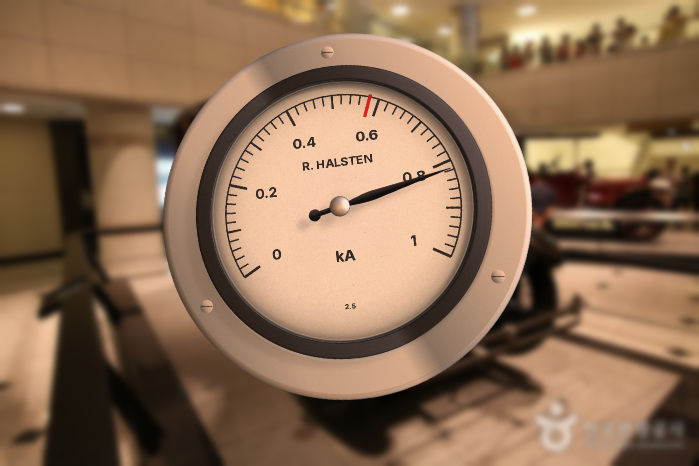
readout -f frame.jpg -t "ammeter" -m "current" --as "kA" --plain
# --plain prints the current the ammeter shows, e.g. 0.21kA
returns 0.82kA
